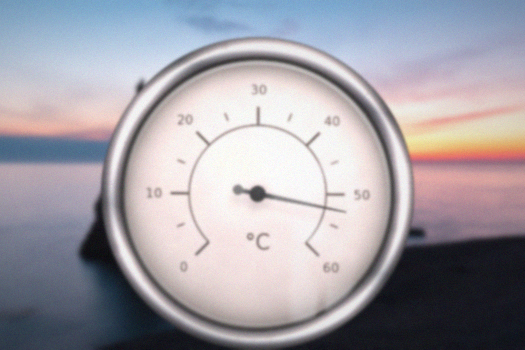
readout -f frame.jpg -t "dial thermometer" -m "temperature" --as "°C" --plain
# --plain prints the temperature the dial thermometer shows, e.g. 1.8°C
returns 52.5°C
